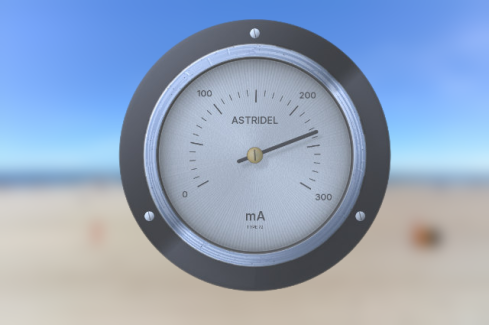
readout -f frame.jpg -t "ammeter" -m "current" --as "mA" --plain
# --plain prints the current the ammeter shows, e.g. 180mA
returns 235mA
